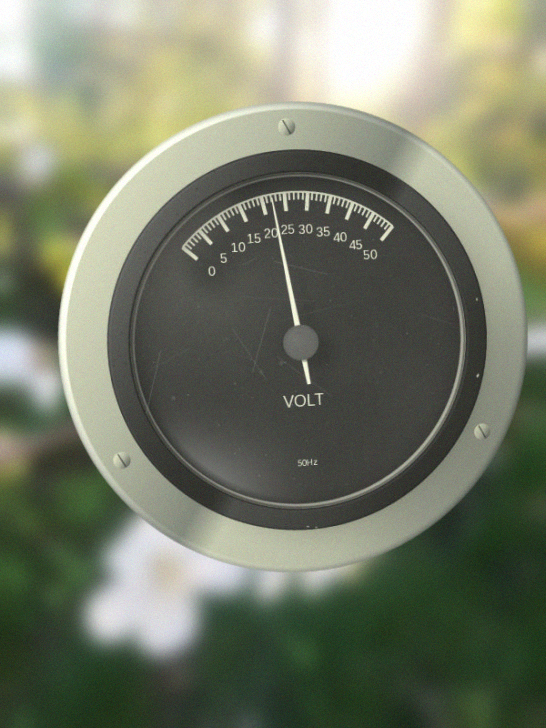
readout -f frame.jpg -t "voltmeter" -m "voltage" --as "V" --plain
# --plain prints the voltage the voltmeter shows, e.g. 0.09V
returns 22V
